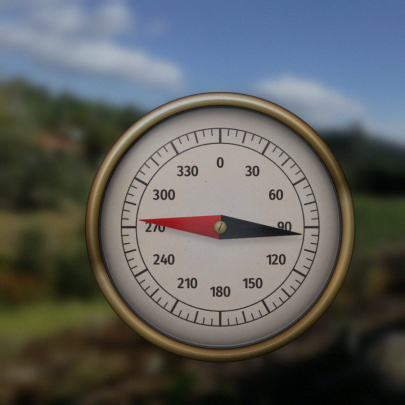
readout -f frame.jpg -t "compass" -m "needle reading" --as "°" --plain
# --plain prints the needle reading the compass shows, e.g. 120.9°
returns 275°
